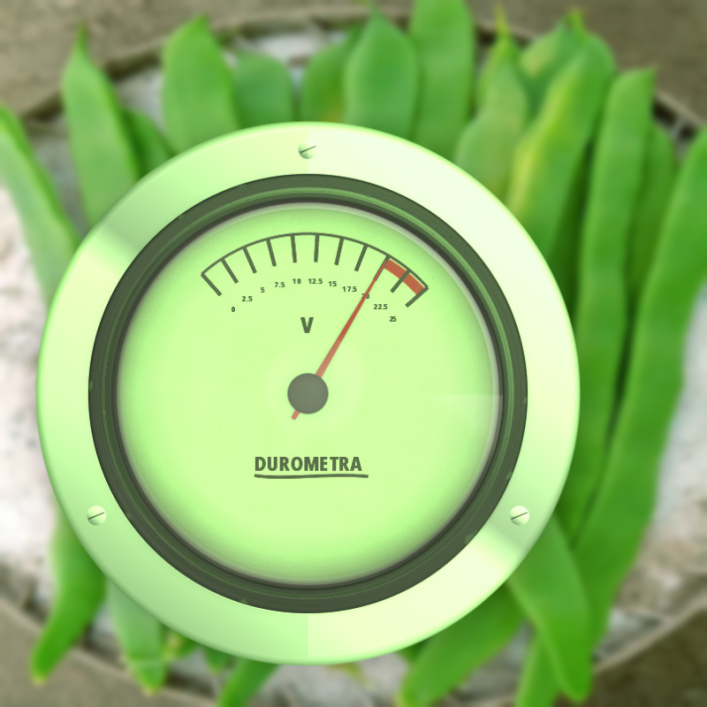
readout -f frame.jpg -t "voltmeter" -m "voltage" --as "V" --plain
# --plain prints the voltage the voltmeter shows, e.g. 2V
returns 20V
